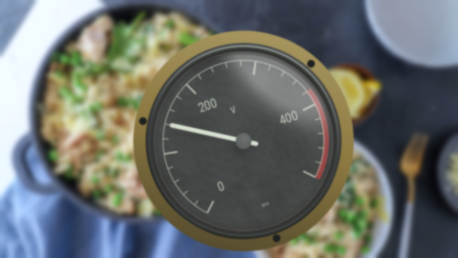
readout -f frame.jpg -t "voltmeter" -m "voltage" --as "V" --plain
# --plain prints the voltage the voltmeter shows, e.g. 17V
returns 140V
